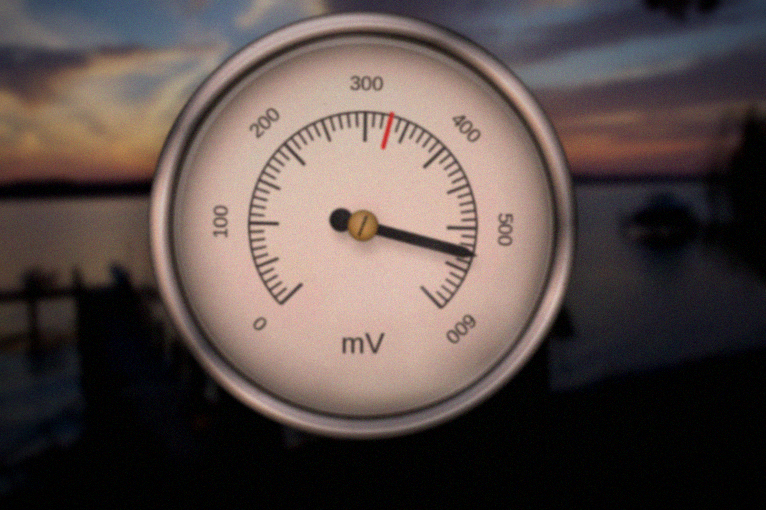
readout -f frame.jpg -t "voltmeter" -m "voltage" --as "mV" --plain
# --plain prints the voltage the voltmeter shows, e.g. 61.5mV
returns 530mV
